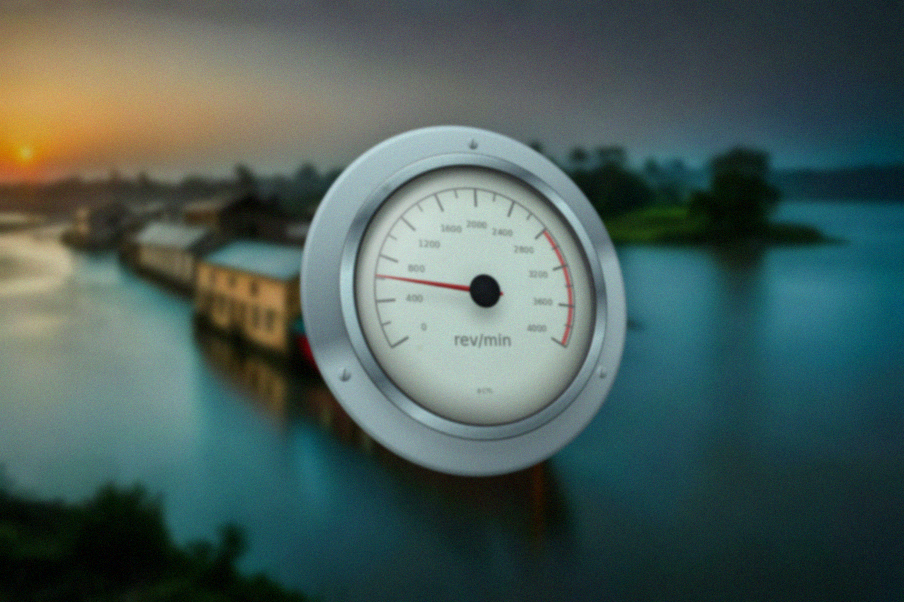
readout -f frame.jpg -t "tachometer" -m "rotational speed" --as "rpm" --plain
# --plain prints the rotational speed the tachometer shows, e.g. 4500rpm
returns 600rpm
